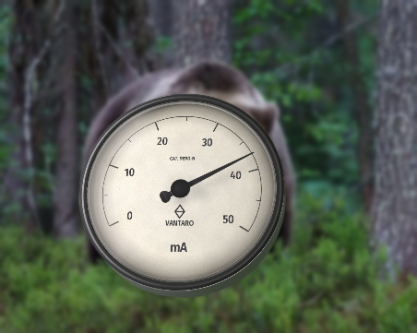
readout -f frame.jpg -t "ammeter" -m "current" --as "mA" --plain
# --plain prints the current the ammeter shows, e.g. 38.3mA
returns 37.5mA
